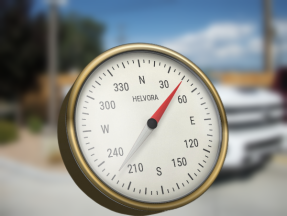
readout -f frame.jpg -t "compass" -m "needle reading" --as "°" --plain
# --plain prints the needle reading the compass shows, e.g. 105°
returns 45°
